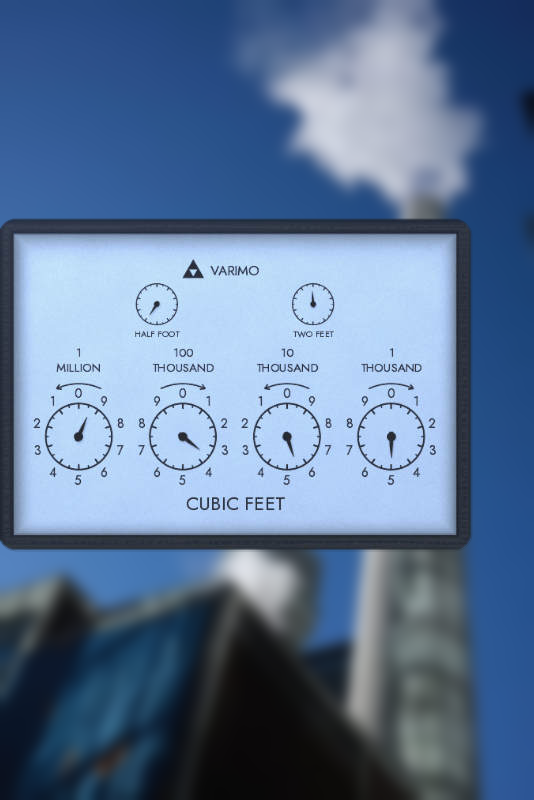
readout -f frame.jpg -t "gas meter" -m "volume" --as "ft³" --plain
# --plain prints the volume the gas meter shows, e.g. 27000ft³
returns 935500ft³
